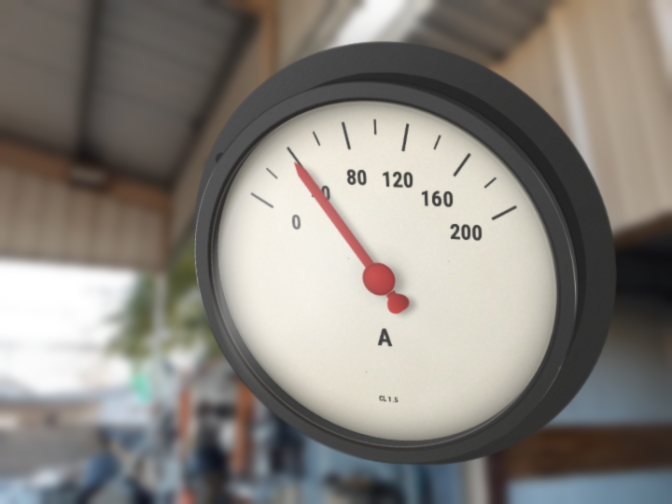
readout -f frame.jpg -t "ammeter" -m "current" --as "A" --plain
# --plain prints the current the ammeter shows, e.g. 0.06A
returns 40A
